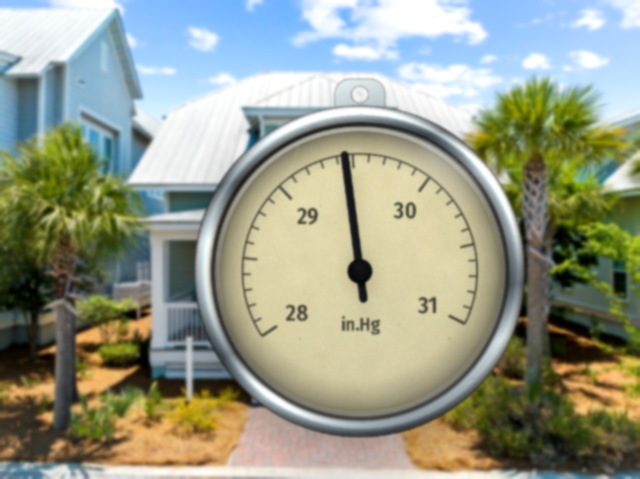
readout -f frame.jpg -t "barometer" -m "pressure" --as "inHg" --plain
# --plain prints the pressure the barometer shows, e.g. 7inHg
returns 29.45inHg
